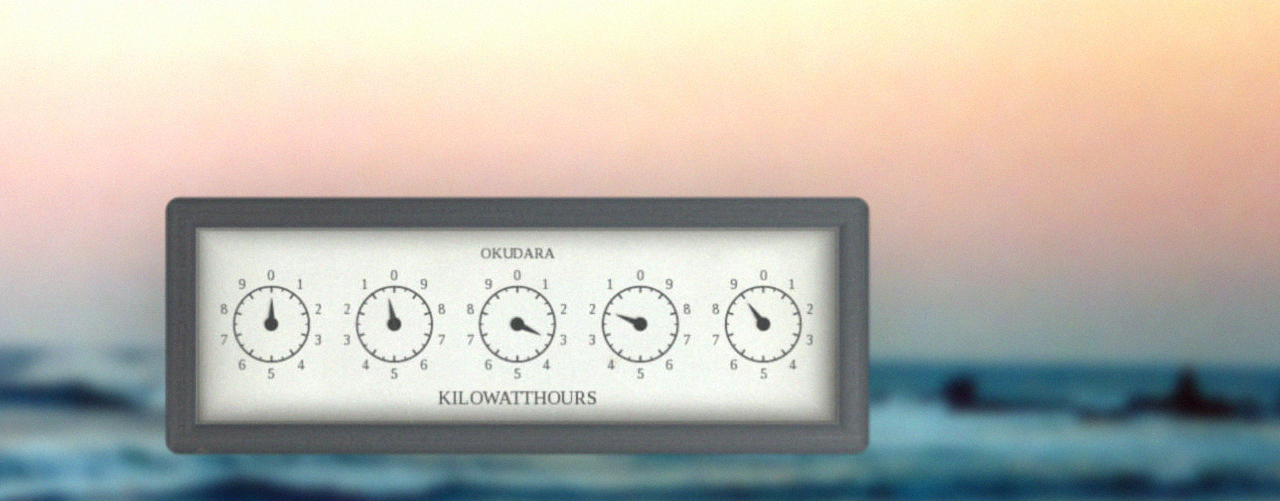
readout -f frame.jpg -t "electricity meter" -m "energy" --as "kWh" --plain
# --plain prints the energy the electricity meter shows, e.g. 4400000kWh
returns 319kWh
